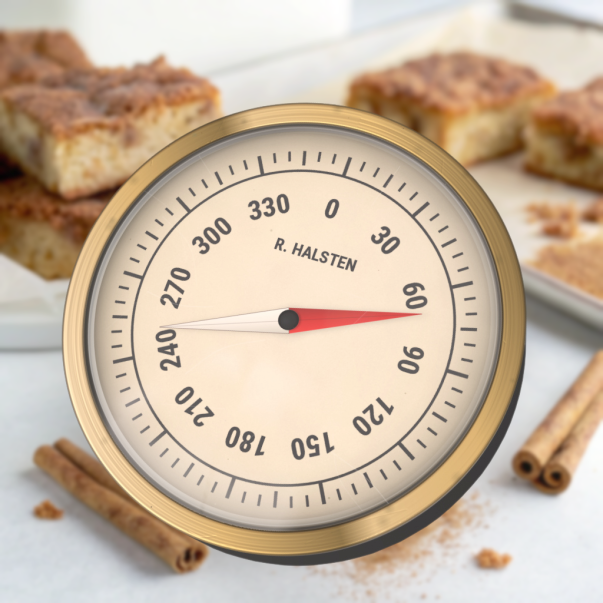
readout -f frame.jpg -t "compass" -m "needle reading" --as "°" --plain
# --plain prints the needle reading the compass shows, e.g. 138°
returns 70°
